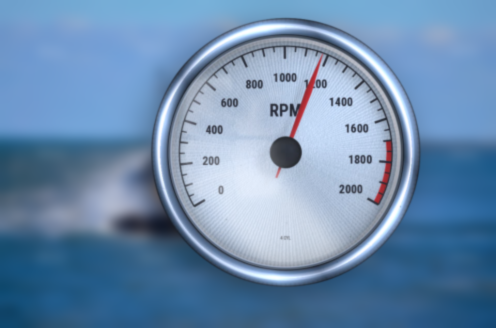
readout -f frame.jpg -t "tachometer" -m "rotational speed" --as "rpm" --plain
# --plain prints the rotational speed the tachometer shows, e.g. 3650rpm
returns 1175rpm
